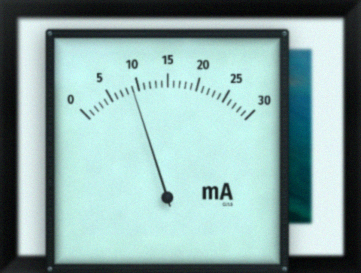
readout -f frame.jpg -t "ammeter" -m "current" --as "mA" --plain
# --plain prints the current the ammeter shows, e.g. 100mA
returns 9mA
